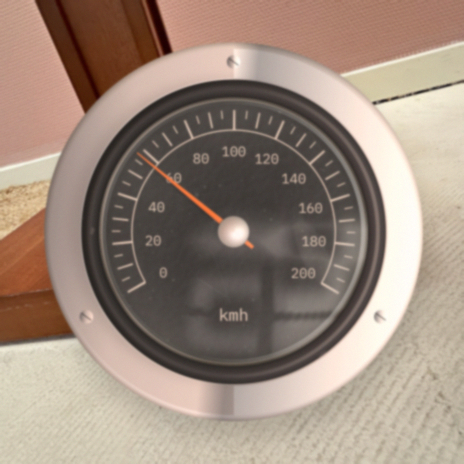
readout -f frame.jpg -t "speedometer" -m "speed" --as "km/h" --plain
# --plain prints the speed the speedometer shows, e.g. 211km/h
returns 57.5km/h
